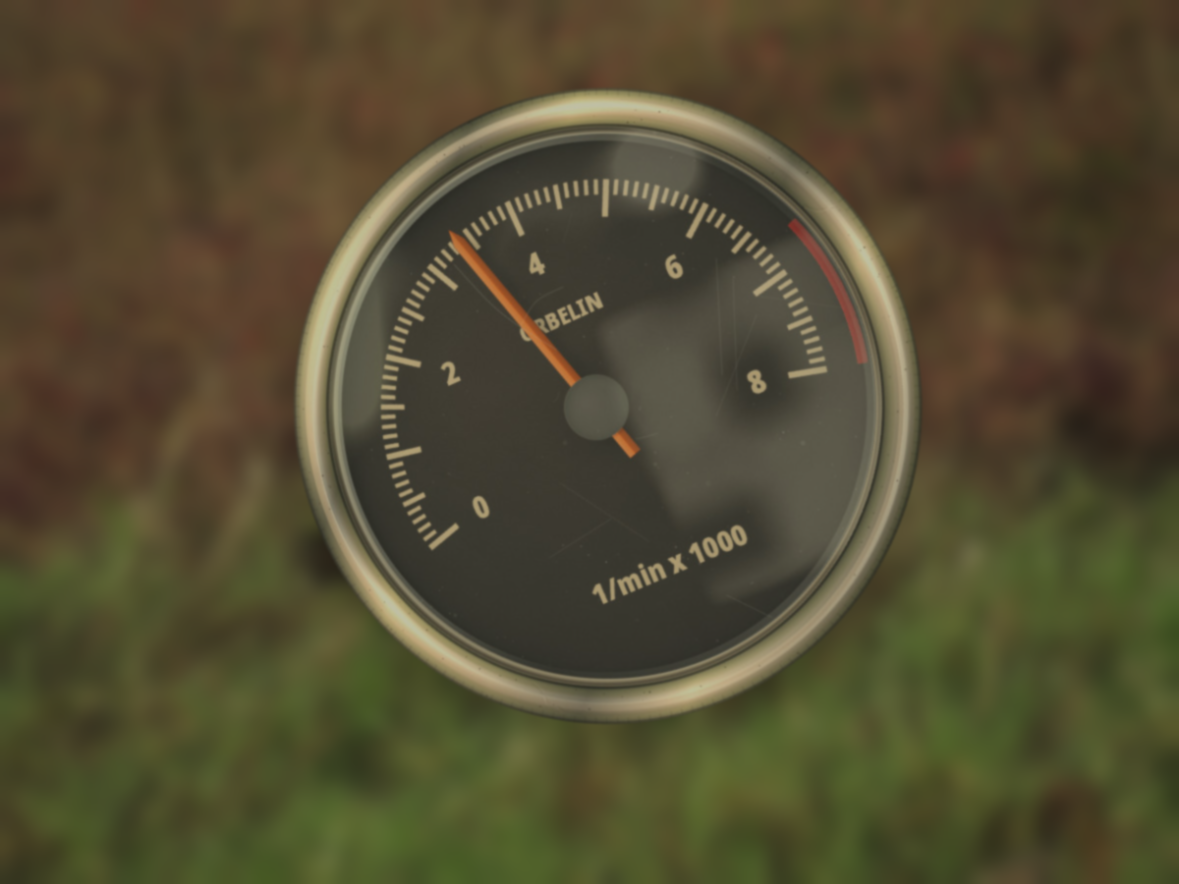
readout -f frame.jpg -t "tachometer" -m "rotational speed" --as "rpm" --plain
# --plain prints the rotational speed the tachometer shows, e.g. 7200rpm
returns 3400rpm
